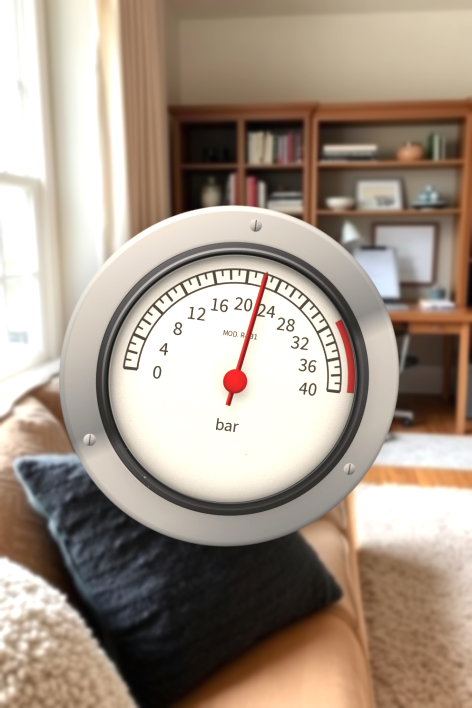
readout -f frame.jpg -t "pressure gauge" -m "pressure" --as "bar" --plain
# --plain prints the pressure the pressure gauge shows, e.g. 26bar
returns 22bar
